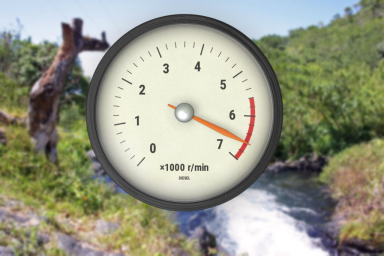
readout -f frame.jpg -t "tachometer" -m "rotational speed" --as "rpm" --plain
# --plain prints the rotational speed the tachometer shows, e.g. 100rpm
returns 6600rpm
